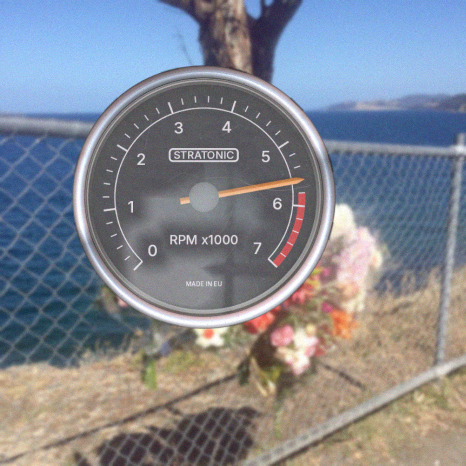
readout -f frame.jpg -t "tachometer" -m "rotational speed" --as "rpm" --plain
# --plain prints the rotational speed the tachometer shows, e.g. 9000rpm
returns 5600rpm
